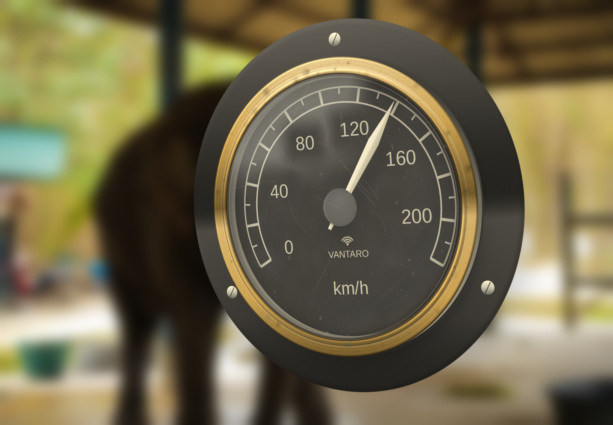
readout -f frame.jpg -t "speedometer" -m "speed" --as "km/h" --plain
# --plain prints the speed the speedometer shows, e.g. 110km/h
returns 140km/h
